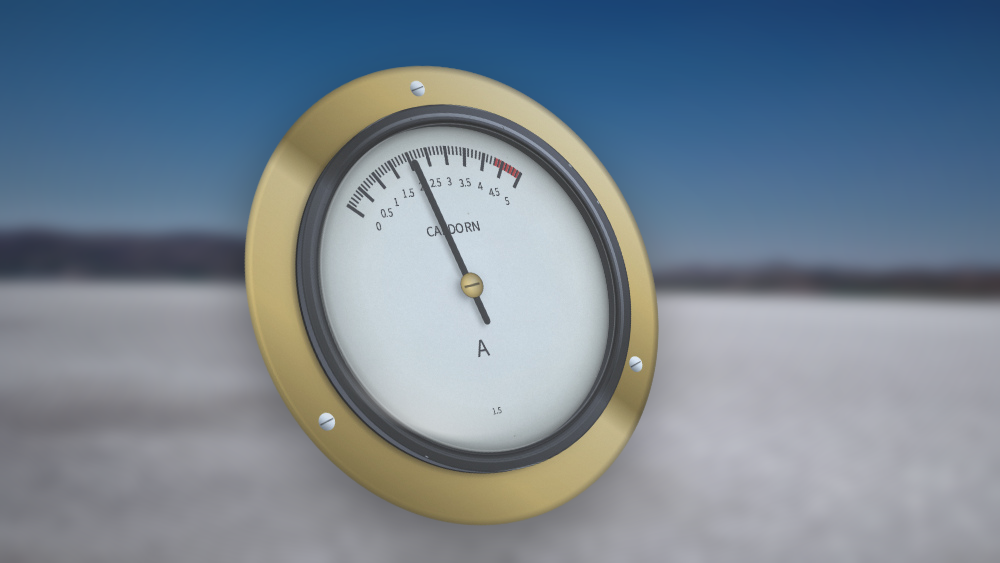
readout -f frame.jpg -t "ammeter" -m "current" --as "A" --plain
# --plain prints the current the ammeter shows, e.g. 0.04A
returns 2A
